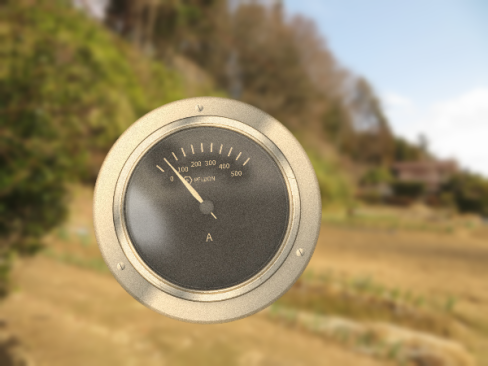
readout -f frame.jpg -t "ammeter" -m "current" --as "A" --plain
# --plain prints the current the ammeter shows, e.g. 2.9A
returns 50A
